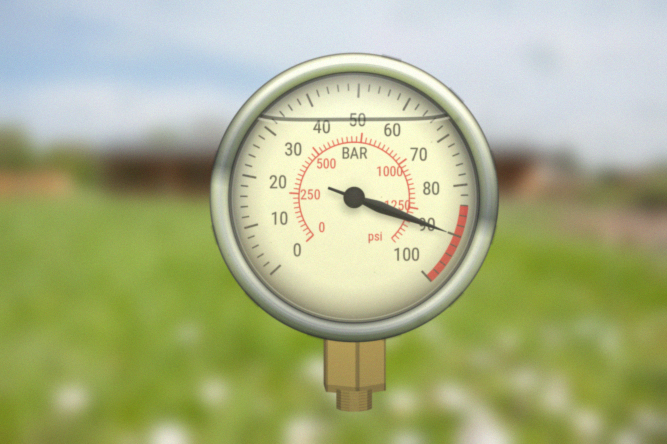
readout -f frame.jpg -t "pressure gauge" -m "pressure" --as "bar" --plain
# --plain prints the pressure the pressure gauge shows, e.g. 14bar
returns 90bar
